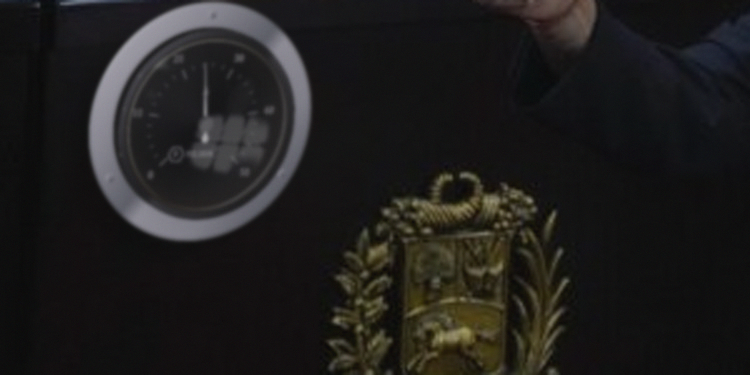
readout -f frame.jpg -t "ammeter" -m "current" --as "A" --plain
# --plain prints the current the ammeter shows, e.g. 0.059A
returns 24A
